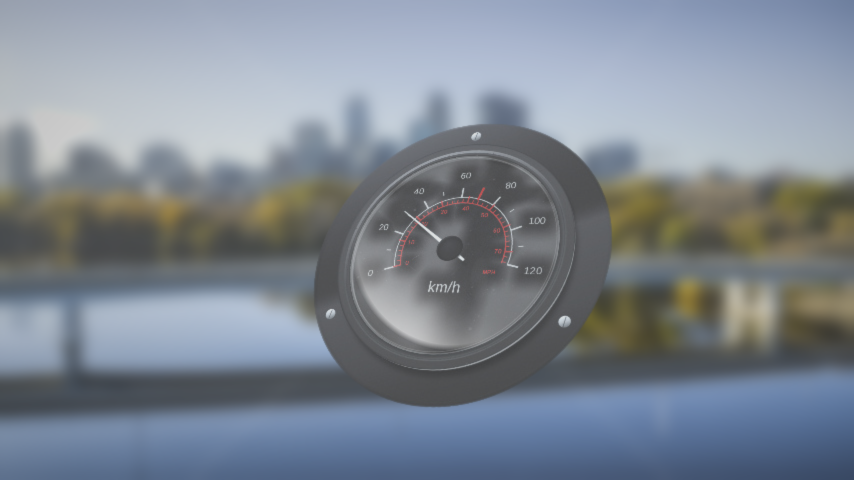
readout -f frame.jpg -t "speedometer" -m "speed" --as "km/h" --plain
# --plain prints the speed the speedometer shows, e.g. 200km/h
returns 30km/h
